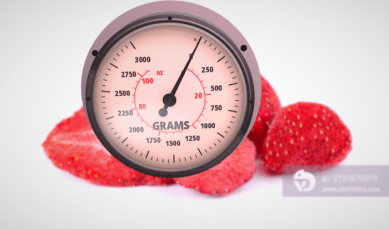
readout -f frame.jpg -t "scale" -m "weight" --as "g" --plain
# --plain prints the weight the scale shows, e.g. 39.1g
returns 0g
